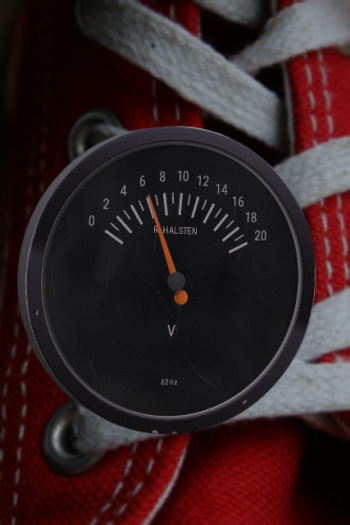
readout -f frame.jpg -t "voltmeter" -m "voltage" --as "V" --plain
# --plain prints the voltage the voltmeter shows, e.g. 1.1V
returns 6V
